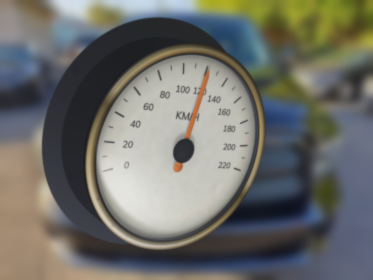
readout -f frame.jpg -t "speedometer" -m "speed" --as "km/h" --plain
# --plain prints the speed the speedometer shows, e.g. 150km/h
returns 120km/h
